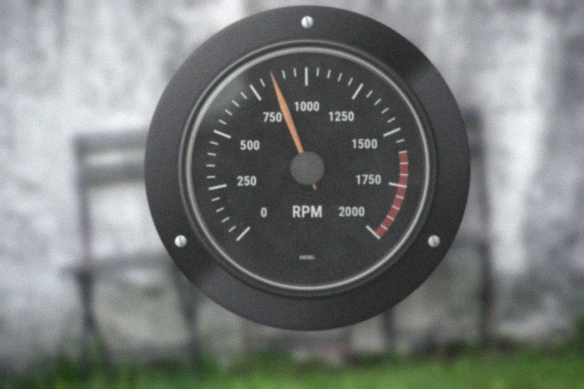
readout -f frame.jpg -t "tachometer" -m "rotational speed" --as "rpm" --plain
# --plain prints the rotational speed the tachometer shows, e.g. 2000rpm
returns 850rpm
